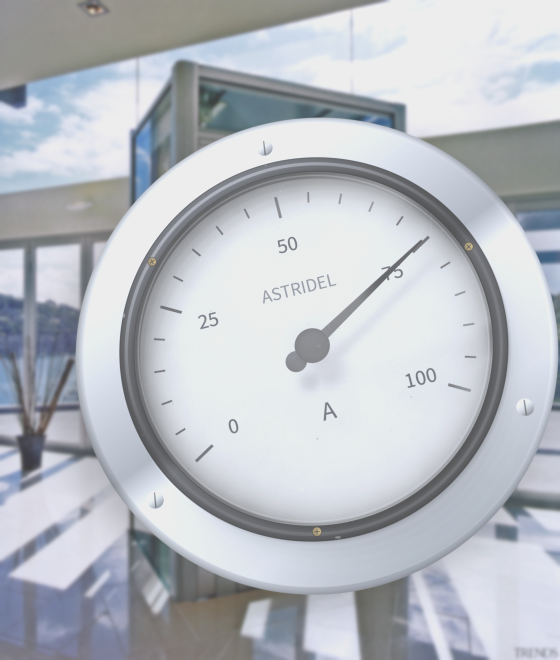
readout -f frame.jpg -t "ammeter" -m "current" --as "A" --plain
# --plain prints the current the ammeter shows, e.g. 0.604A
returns 75A
